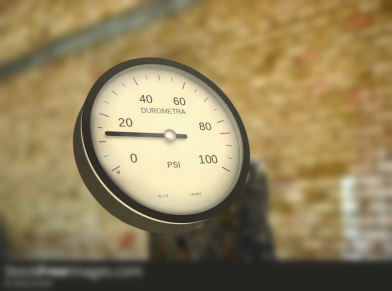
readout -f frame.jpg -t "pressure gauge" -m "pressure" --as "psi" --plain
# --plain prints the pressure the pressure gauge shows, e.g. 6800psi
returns 12.5psi
